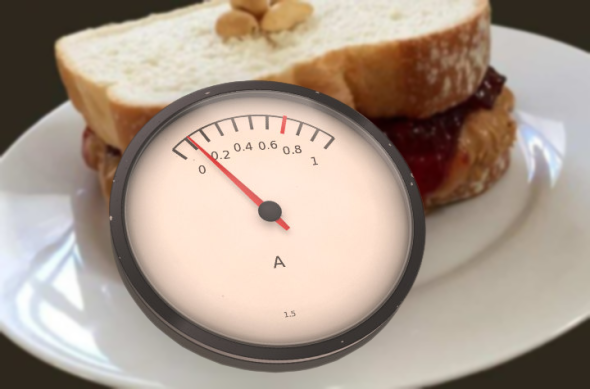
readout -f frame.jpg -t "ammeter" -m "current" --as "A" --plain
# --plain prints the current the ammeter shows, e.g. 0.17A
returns 0.1A
